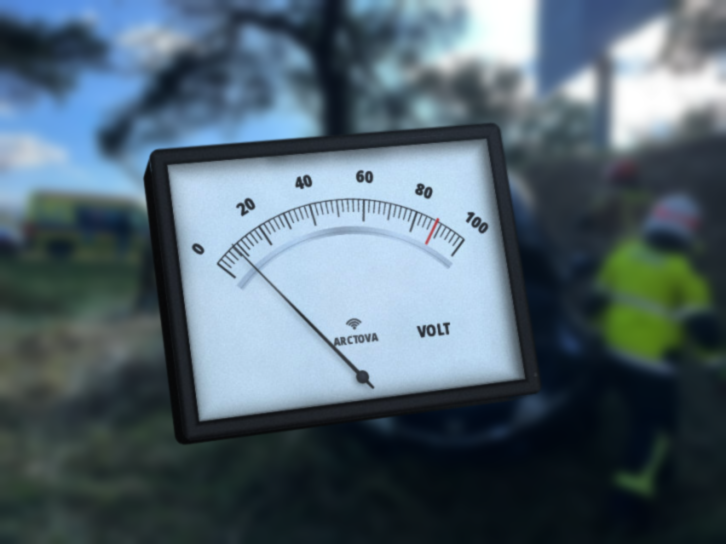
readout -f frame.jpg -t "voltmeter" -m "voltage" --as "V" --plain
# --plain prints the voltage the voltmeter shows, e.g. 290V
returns 8V
